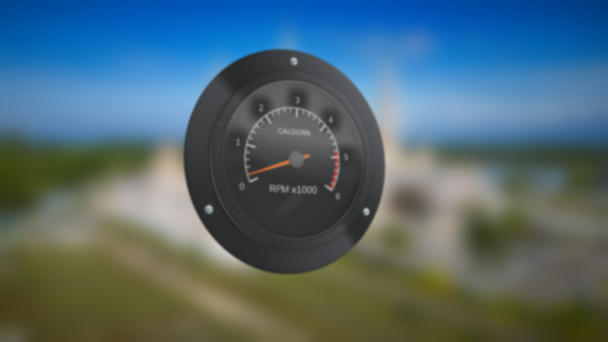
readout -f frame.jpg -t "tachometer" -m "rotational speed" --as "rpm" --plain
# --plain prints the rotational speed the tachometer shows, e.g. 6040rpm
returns 200rpm
